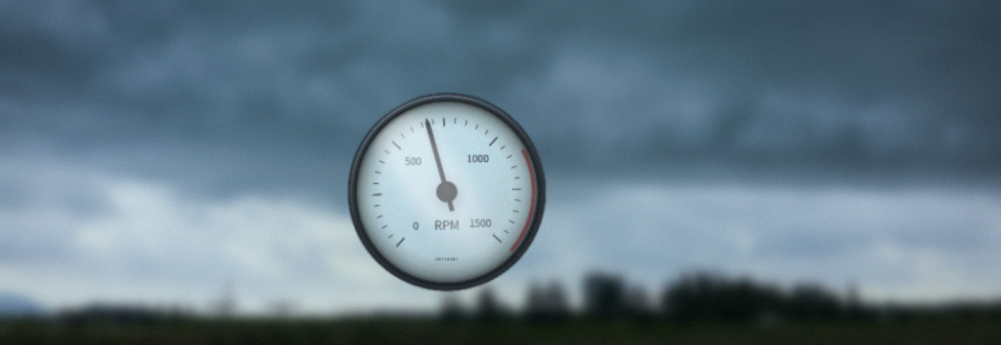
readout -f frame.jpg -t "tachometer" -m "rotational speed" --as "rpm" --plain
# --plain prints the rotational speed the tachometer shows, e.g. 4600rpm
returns 675rpm
